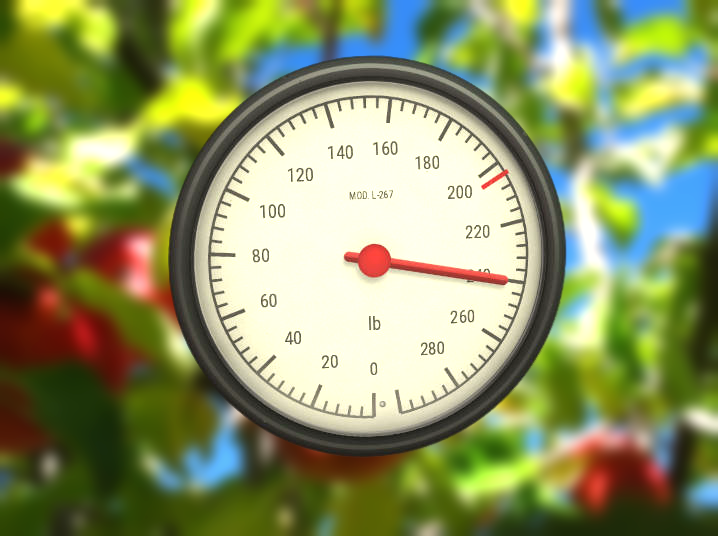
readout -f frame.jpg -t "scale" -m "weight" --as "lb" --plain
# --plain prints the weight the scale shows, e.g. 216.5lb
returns 240lb
